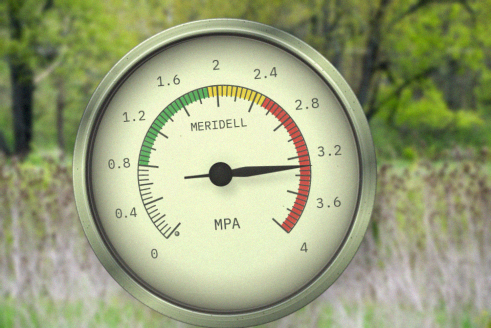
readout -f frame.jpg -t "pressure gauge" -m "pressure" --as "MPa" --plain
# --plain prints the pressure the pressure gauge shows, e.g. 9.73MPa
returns 3.3MPa
